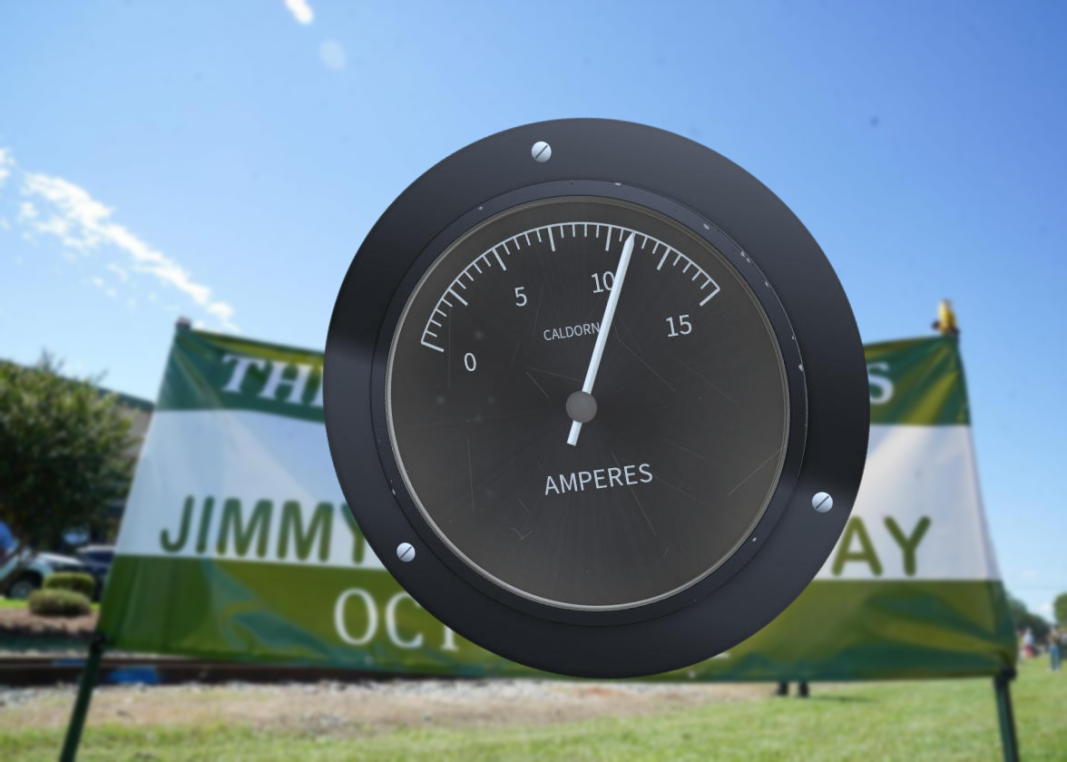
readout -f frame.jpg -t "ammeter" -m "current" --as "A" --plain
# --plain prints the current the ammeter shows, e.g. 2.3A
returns 11A
